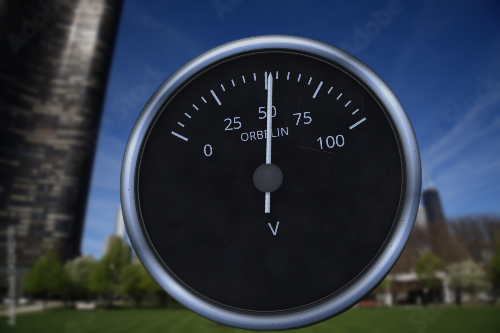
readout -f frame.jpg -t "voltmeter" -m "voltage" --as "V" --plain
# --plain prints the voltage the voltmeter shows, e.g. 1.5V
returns 52.5V
